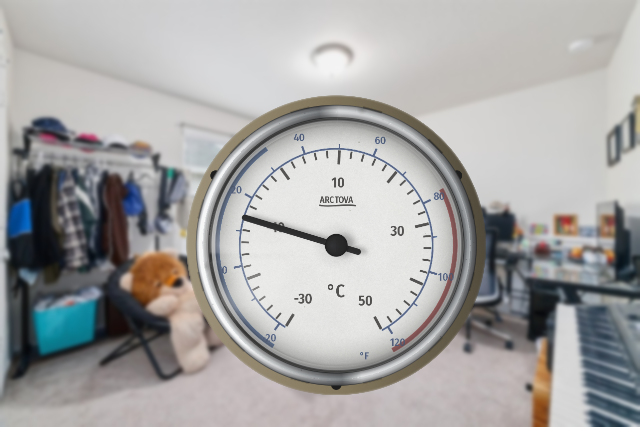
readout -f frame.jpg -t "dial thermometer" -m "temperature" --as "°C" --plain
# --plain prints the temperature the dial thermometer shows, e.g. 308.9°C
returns -10°C
